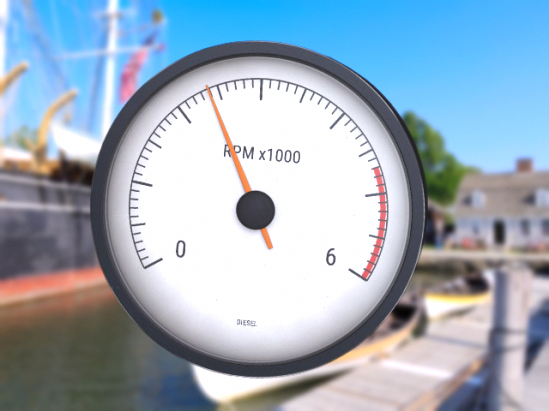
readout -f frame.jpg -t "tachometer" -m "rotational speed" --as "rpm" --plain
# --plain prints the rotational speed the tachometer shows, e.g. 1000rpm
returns 2400rpm
